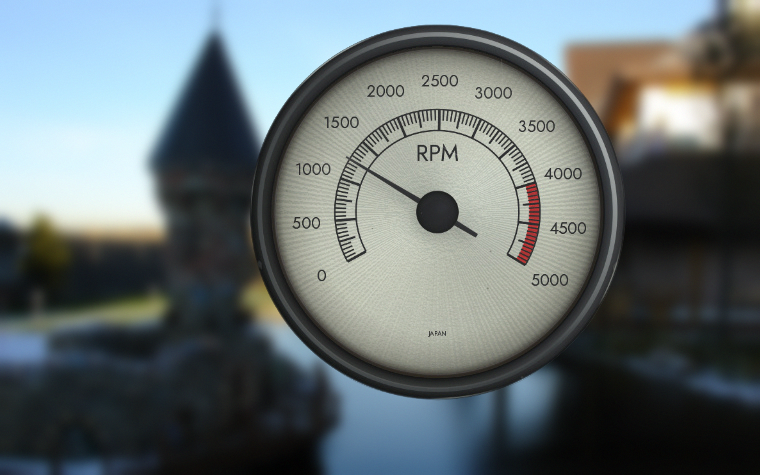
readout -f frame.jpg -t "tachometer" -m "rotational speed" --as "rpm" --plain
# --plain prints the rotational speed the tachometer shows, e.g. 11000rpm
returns 1250rpm
